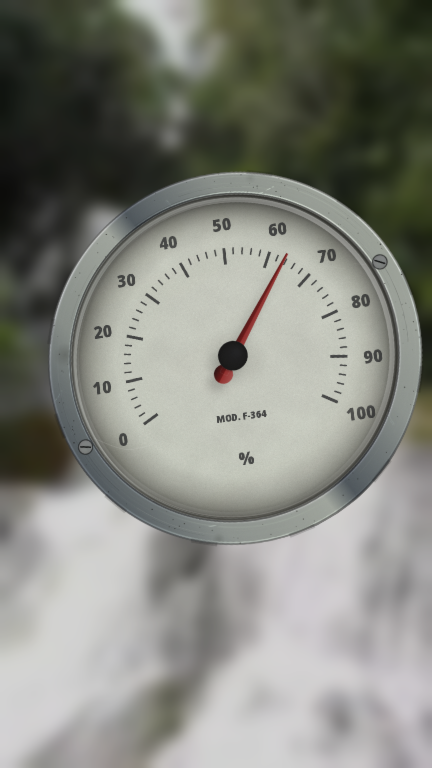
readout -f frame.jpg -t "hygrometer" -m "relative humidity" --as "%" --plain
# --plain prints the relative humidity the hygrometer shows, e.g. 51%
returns 64%
